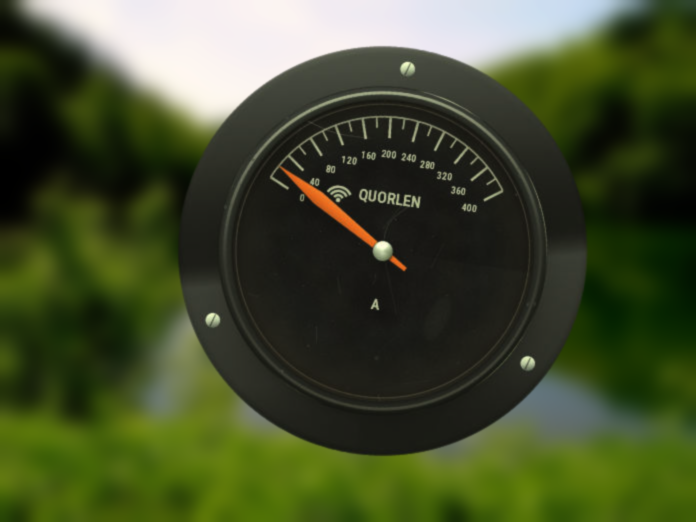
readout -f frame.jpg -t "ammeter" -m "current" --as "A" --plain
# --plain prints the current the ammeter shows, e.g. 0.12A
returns 20A
